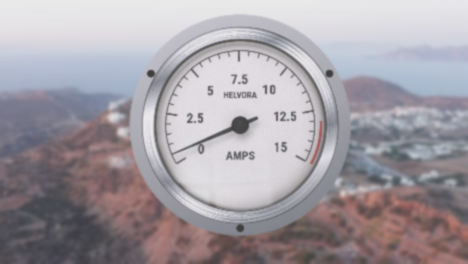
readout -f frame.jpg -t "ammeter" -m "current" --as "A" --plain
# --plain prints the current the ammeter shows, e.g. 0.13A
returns 0.5A
